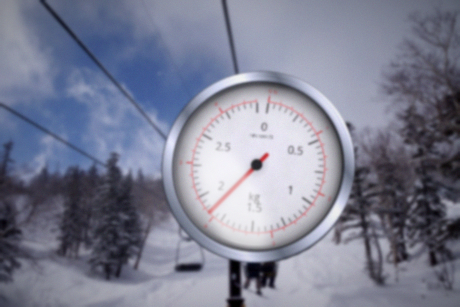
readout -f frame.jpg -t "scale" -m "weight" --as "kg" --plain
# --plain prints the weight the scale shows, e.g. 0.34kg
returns 1.85kg
